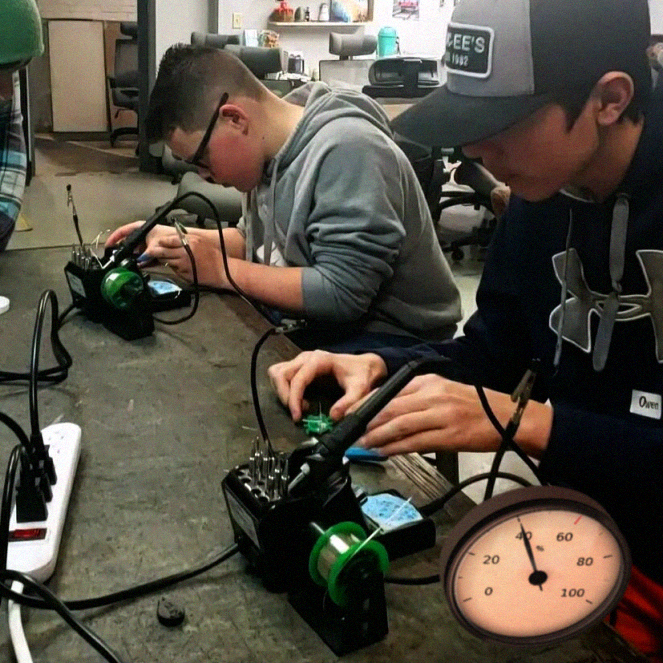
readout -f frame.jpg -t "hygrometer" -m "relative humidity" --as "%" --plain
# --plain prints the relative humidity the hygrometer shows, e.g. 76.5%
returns 40%
